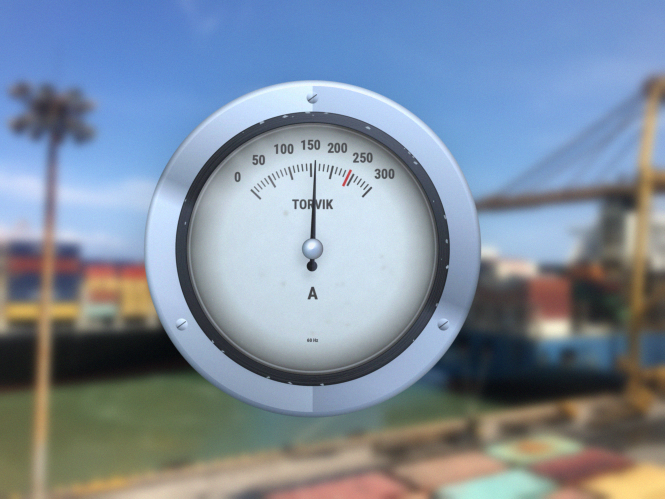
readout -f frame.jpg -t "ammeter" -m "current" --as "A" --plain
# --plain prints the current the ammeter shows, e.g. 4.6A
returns 160A
